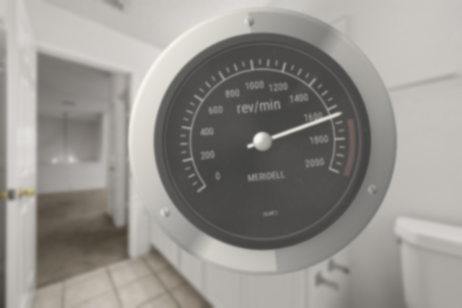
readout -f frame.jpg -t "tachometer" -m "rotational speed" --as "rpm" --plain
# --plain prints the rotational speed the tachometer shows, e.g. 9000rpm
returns 1650rpm
